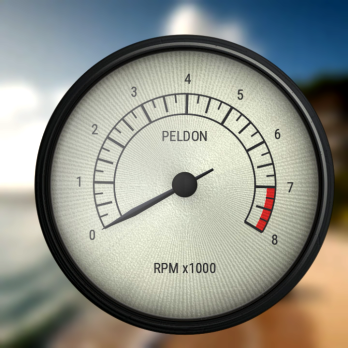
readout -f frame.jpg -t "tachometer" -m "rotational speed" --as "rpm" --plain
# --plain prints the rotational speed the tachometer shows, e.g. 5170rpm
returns 0rpm
